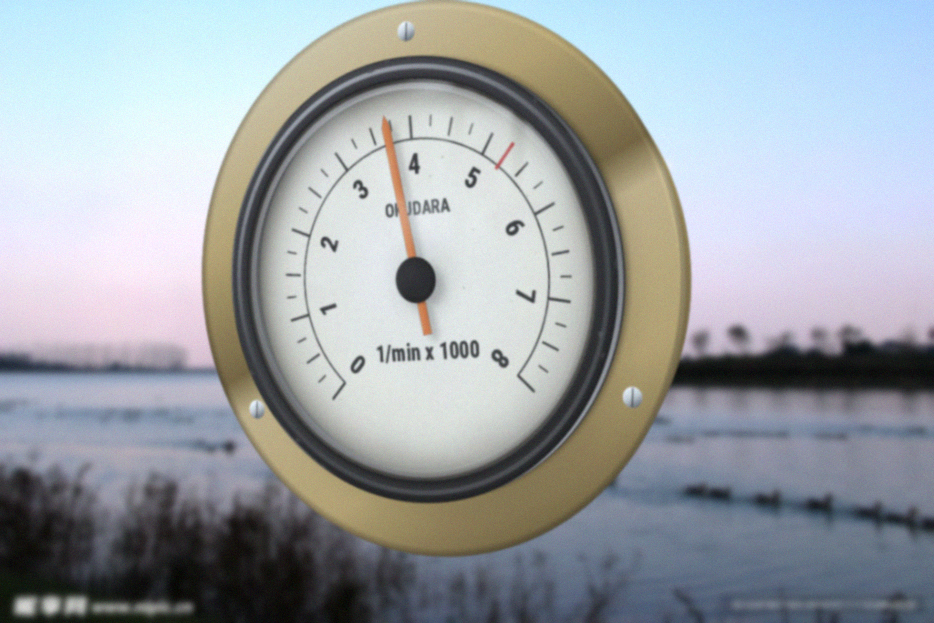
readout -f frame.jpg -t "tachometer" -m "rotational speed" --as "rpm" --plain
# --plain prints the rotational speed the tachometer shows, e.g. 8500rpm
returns 3750rpm
